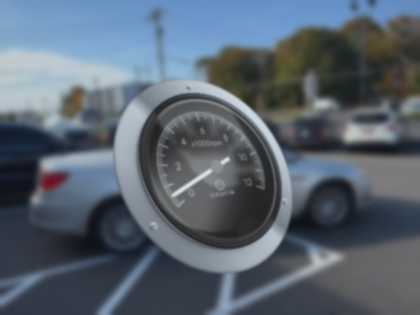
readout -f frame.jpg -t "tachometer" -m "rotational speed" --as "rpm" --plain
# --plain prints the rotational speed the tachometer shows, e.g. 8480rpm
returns 500rpm
